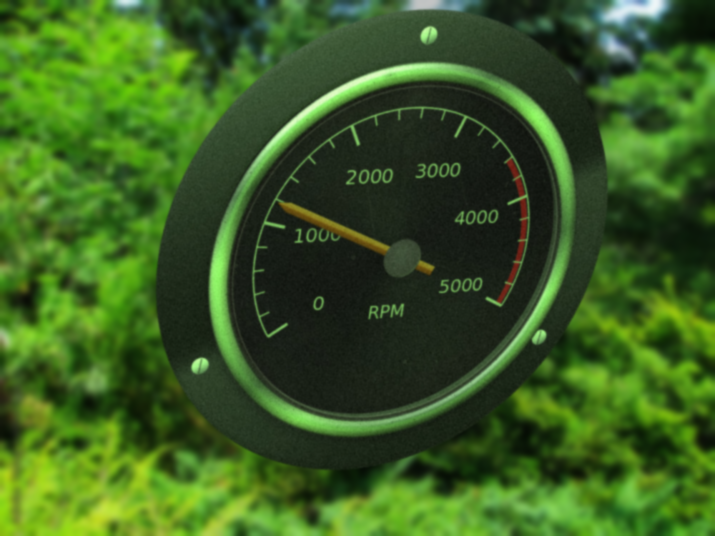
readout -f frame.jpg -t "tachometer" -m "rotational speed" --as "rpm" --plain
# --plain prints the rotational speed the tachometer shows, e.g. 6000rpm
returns 1200rpm
